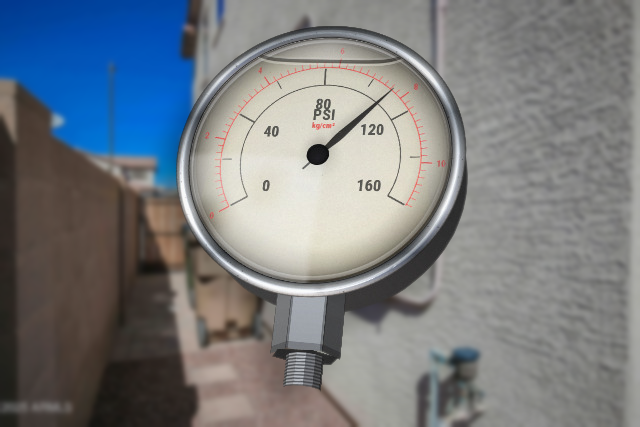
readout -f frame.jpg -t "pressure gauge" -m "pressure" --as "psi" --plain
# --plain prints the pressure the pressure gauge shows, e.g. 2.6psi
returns 110psi
